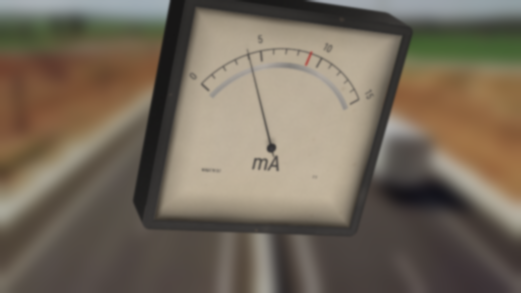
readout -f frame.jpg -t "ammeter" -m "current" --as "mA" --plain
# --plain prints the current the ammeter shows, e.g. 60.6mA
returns 4mA
